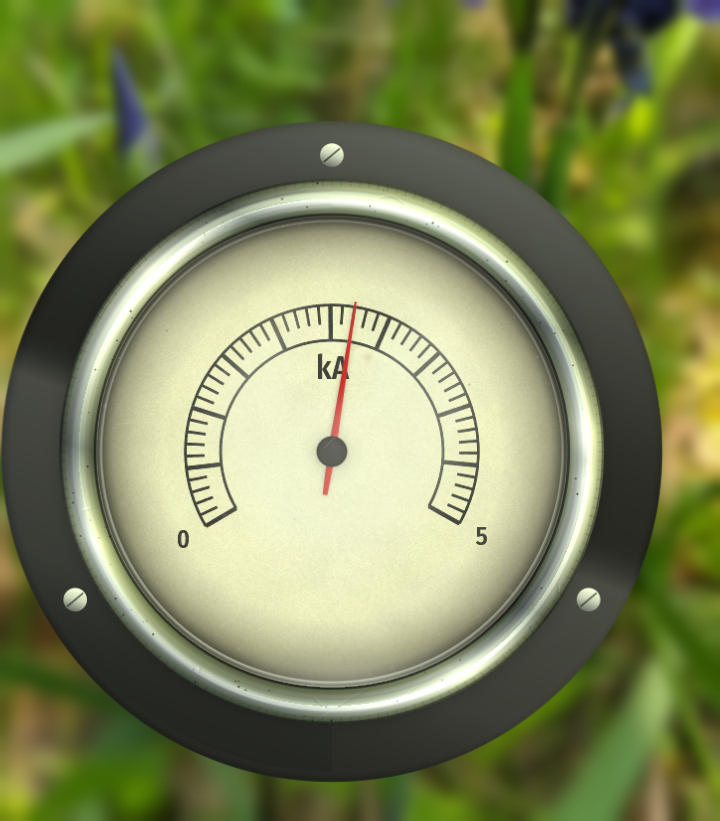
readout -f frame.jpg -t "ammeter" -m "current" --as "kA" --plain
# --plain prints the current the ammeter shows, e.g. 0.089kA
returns 2.7kA
